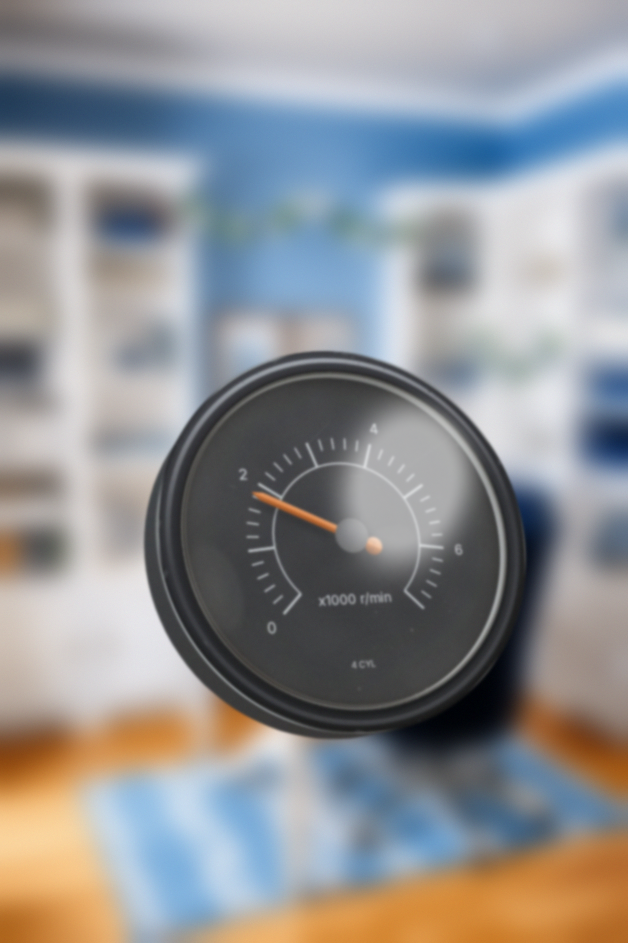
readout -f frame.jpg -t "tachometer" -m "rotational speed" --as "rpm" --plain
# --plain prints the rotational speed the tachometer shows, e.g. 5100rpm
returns 1800rpm
